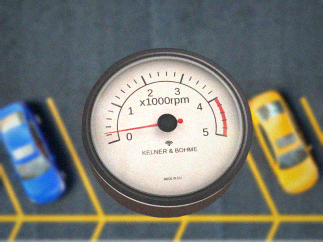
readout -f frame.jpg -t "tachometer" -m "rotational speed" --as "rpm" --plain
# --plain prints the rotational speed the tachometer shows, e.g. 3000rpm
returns 200rpm
